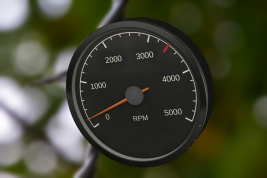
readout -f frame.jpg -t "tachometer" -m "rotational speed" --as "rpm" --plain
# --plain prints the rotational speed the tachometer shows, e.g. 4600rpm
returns 200rpm
